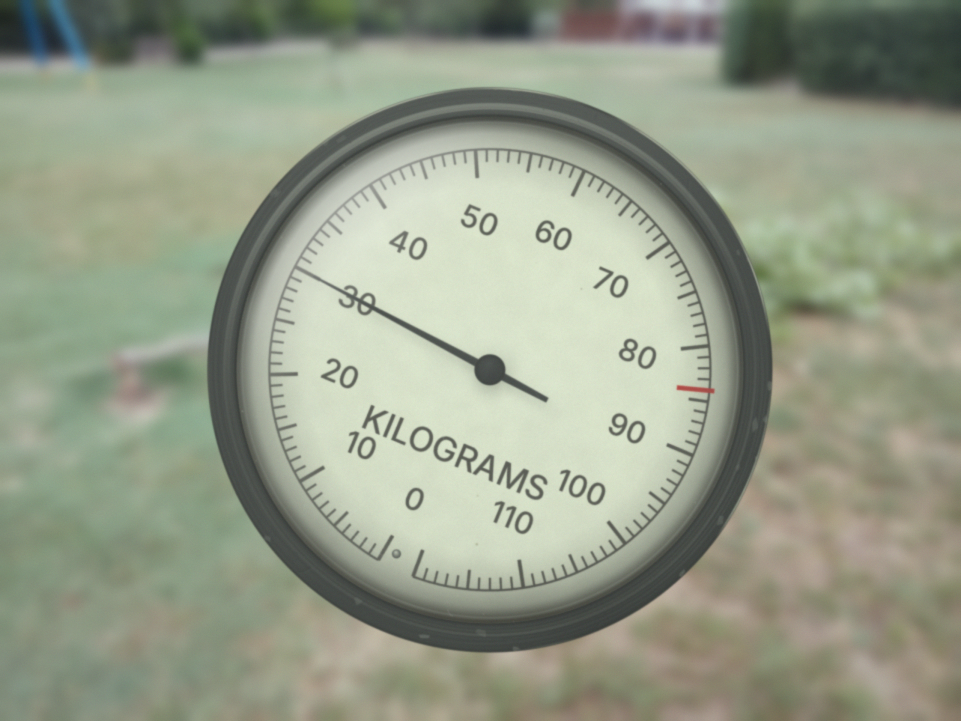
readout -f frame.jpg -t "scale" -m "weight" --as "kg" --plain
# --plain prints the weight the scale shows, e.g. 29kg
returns 30kg
